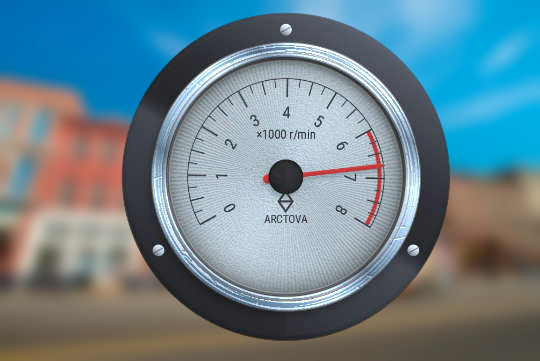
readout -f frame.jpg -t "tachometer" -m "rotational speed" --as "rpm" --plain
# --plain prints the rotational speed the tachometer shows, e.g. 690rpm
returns 6750rpm
